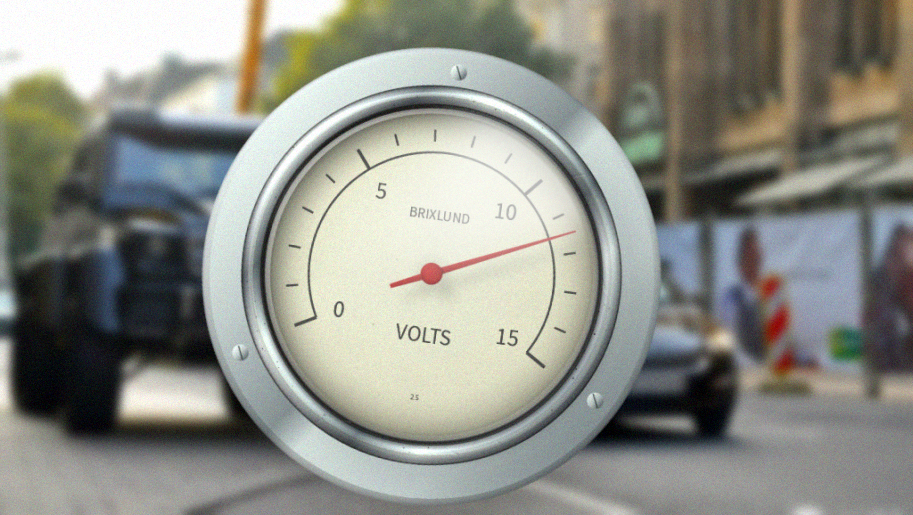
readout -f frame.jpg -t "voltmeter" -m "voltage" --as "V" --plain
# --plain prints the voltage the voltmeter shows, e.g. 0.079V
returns 11.5V
